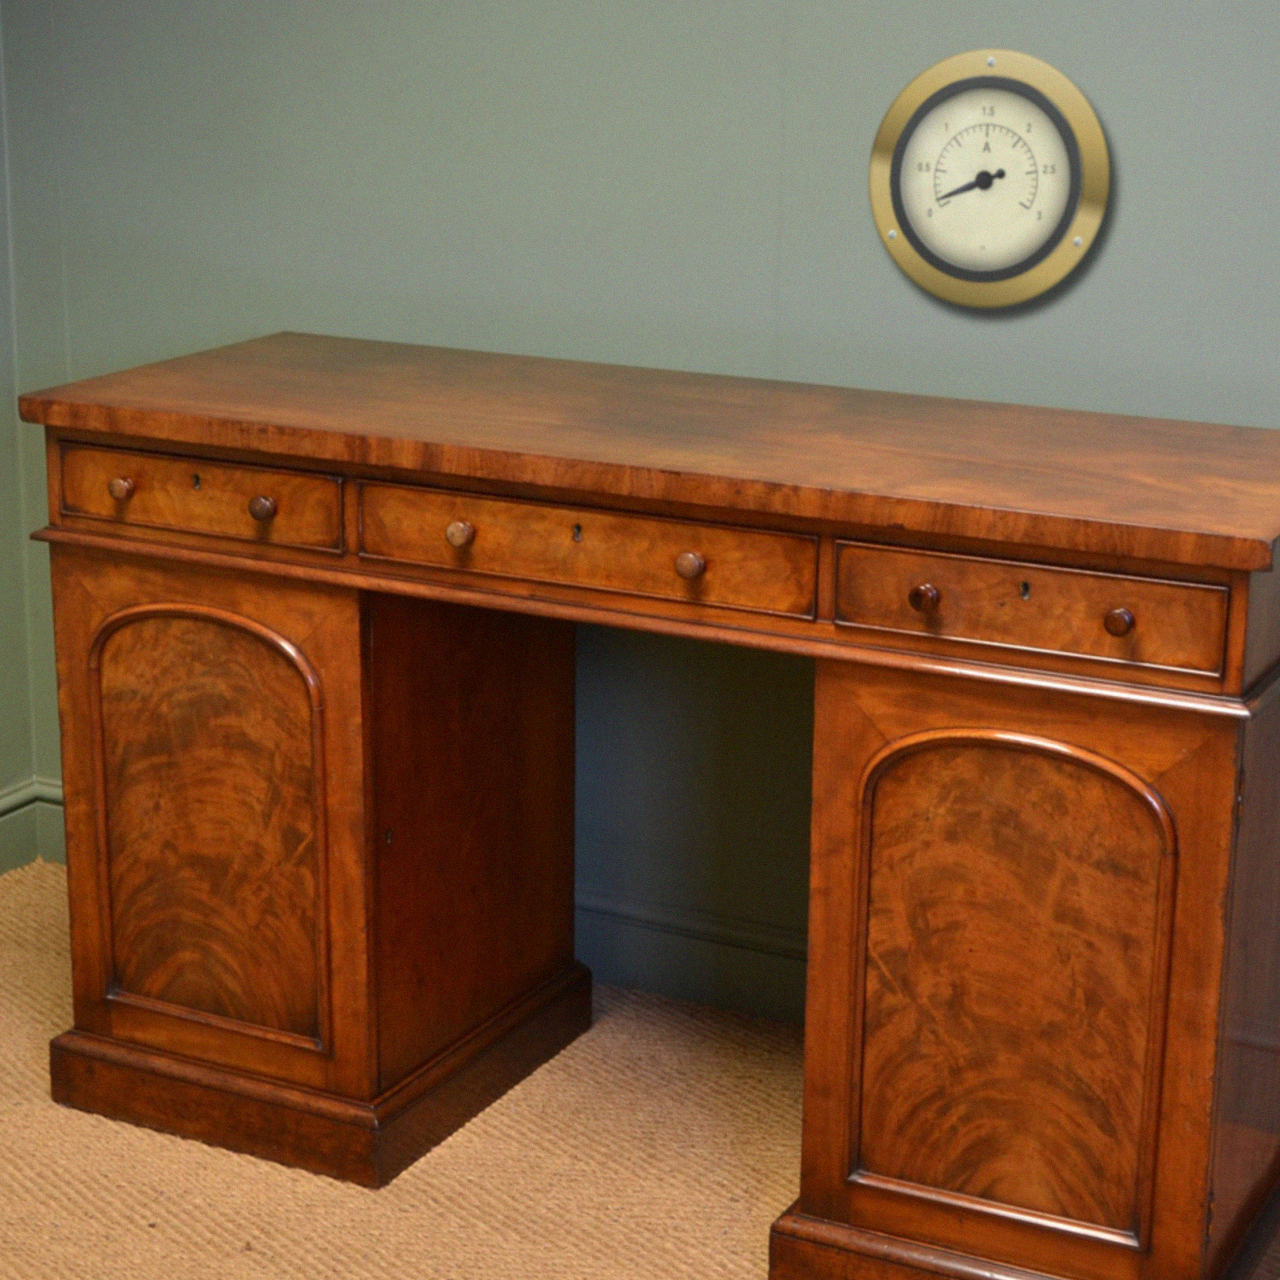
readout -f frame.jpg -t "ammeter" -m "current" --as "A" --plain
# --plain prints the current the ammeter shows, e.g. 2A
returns 0.1A
